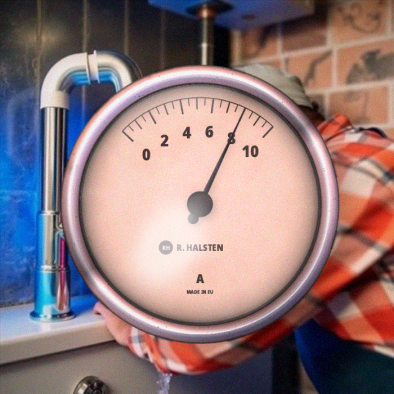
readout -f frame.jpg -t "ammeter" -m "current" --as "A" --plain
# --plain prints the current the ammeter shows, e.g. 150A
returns 8A
